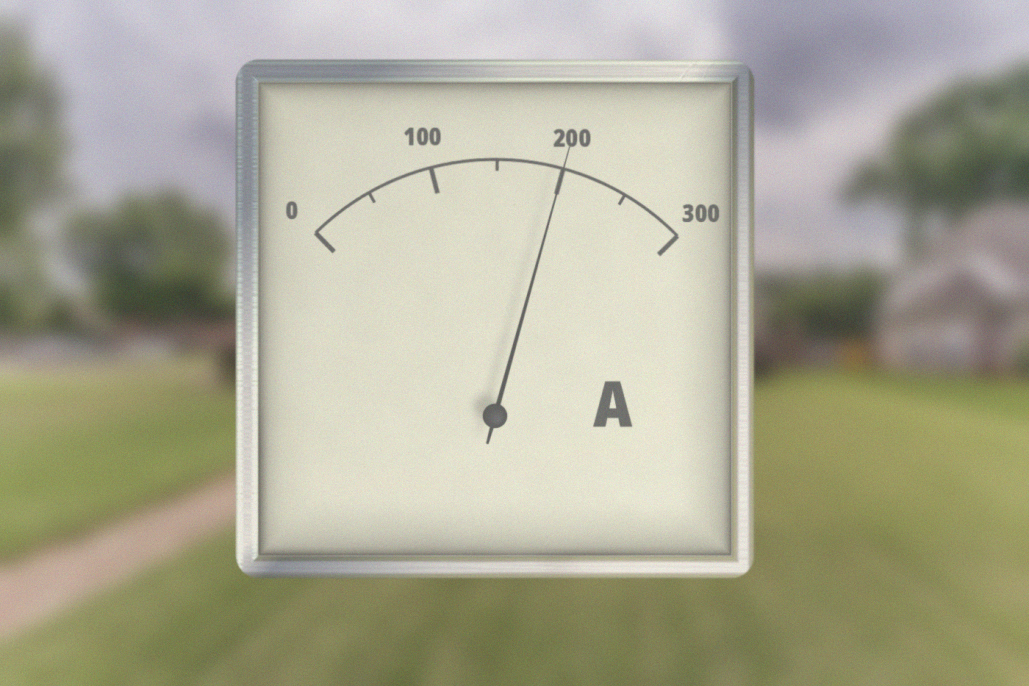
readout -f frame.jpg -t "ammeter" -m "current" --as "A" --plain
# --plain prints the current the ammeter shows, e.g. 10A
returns 200A
